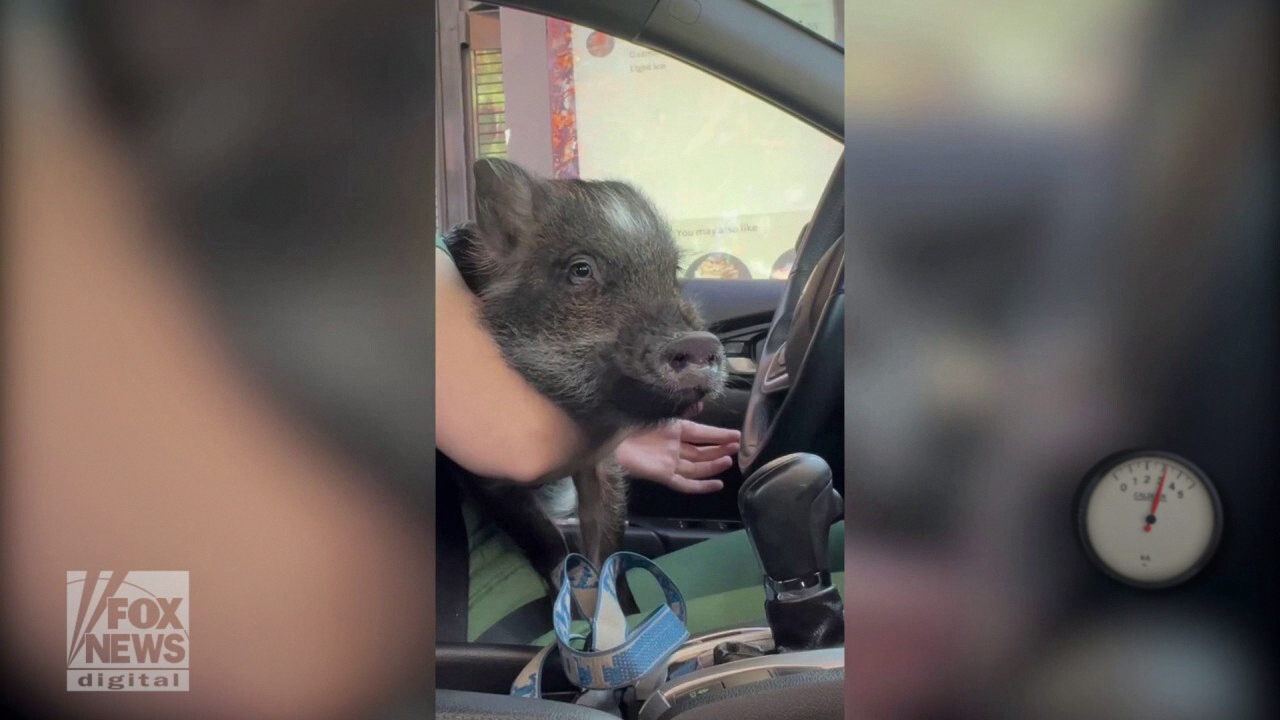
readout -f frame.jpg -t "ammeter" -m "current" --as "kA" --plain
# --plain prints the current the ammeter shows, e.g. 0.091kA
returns 3kA
